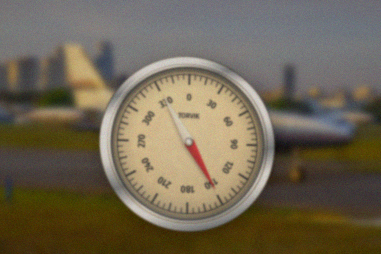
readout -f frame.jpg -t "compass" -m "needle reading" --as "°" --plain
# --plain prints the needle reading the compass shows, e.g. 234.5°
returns 150°
